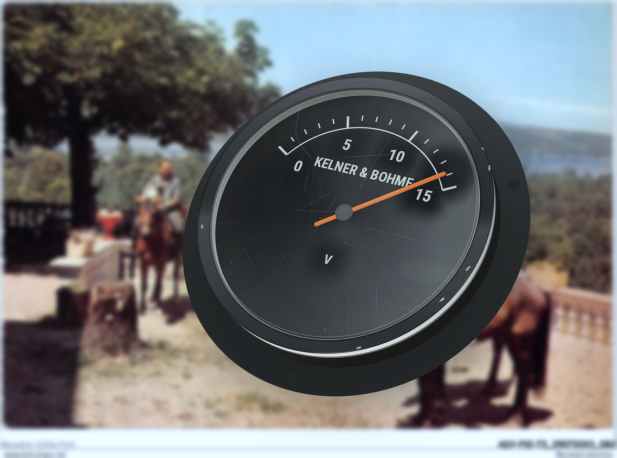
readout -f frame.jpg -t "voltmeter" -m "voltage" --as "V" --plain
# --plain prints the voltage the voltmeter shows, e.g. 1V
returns 14V
